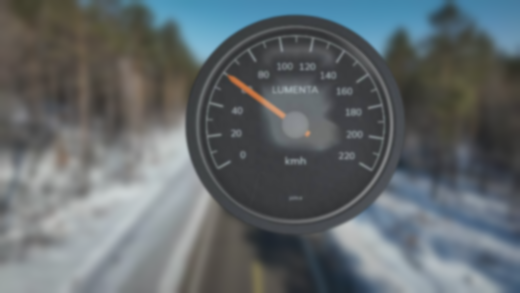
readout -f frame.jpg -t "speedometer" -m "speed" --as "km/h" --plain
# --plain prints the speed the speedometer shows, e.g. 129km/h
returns 60km/h
